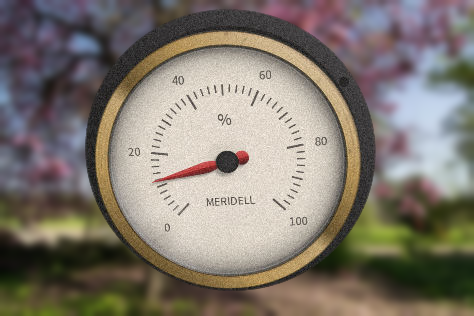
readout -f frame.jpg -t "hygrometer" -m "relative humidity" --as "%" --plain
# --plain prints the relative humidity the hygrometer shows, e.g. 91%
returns 12%
